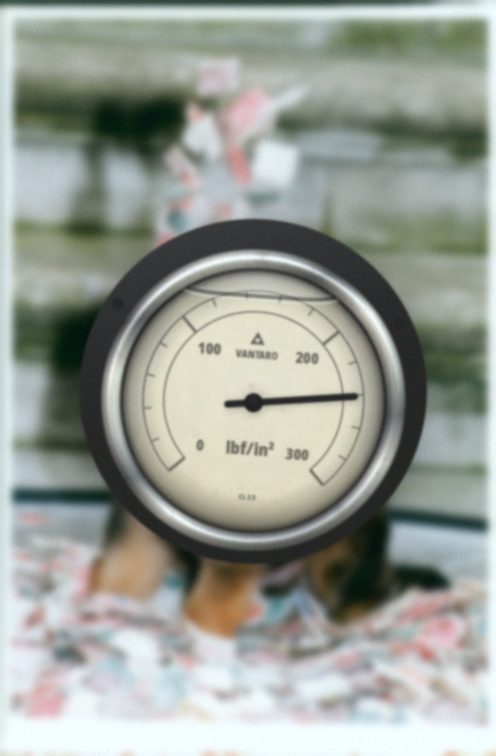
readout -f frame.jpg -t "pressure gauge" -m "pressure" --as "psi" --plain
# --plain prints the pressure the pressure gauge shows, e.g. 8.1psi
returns 240psi
